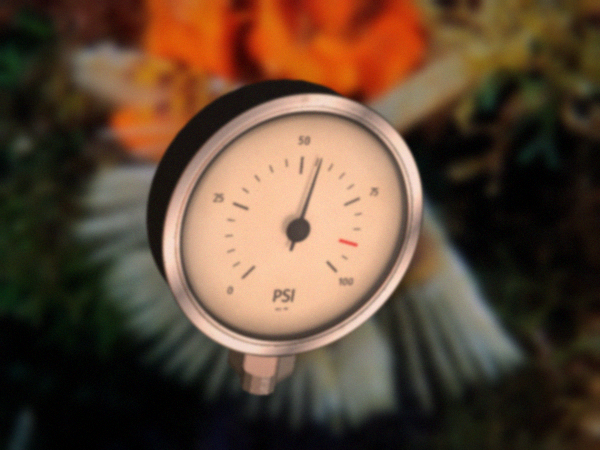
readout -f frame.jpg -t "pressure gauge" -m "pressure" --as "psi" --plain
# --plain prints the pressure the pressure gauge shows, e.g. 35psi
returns 55psi
